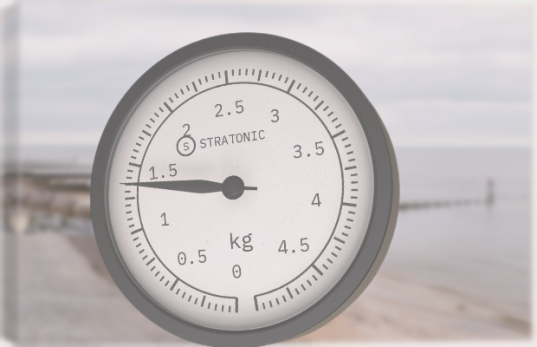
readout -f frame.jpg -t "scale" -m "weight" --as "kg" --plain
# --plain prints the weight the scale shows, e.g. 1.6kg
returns 1.35kg
